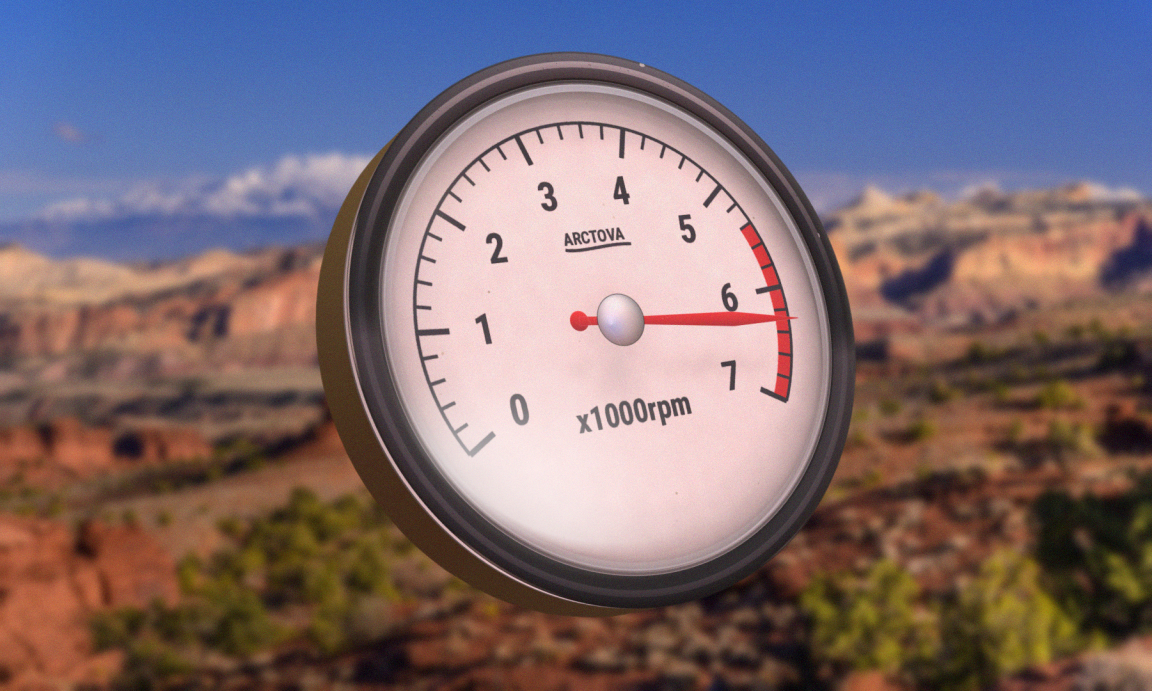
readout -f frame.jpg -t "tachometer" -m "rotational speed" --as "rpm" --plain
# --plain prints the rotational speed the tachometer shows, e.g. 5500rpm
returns 6300rpm
